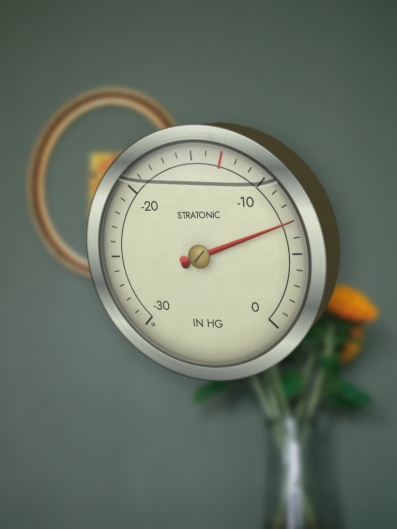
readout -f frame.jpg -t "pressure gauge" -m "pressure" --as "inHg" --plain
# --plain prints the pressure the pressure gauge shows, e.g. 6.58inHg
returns -7inHg
